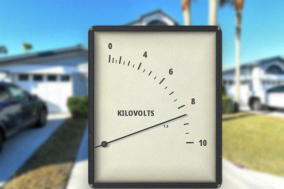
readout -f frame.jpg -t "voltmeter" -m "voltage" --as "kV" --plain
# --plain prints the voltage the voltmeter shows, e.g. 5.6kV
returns 8.5kV
